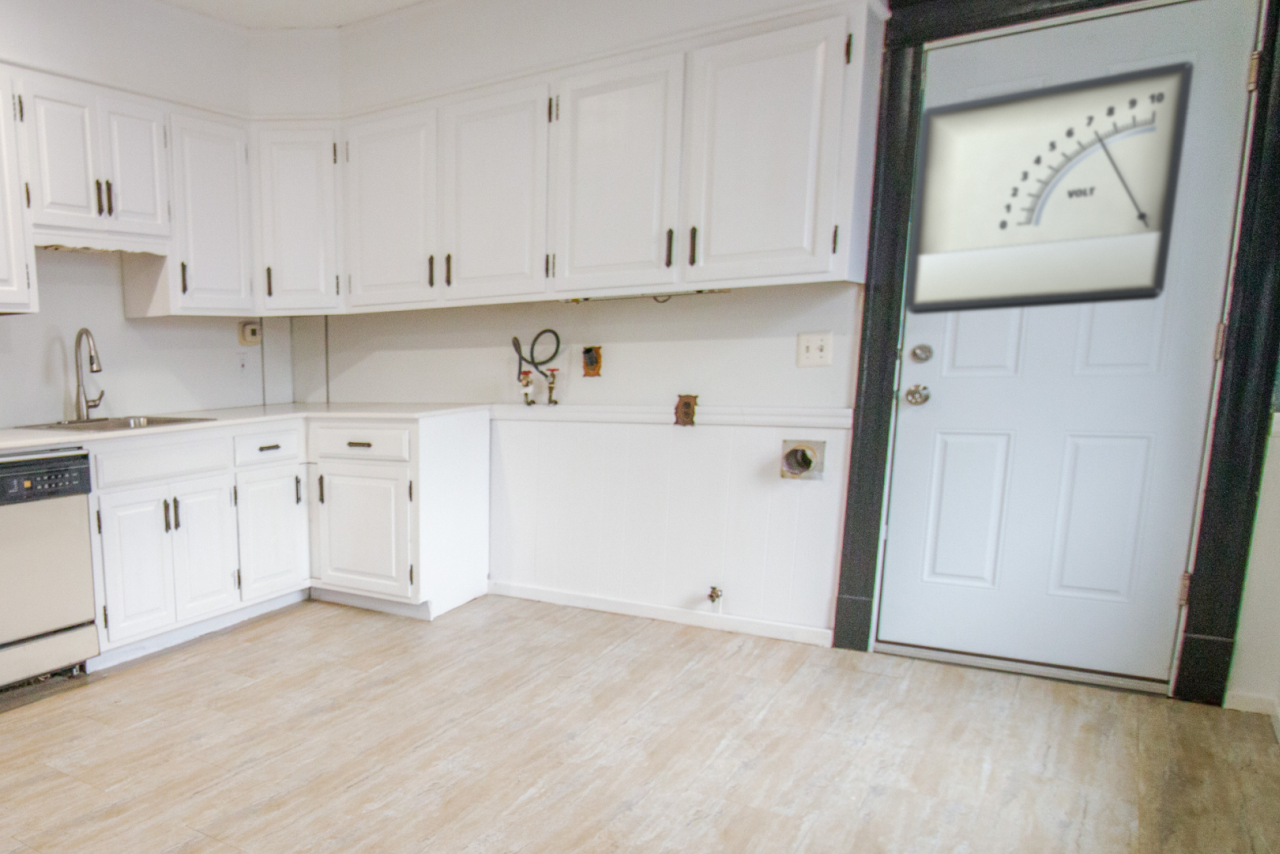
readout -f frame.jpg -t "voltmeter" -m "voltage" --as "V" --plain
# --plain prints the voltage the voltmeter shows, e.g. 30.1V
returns 7V
